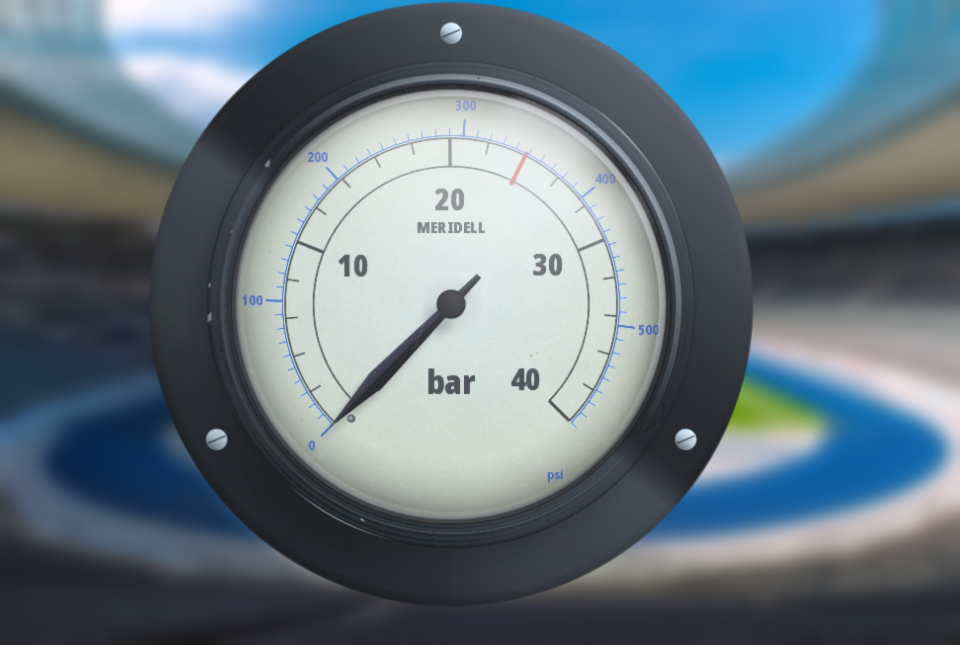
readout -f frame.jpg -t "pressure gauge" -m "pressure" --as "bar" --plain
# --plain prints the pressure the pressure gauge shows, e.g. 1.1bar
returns 0bar
